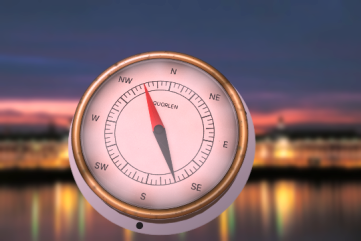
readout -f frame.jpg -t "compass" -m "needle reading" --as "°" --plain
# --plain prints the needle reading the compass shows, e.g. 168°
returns 330°
